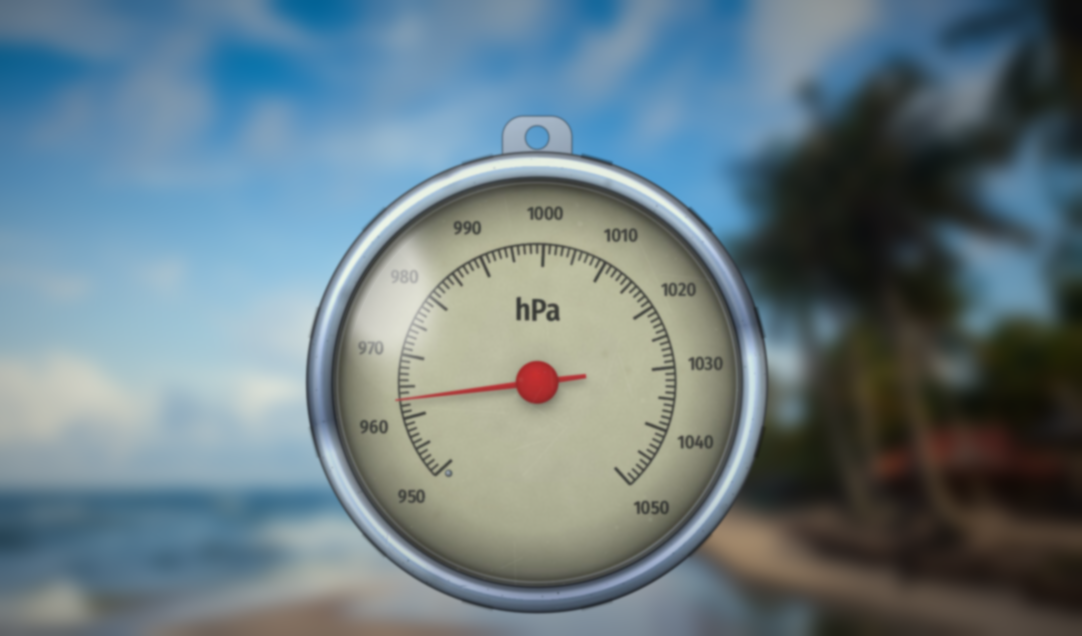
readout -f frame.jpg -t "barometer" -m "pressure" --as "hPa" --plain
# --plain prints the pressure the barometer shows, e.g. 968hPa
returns 963hPa
